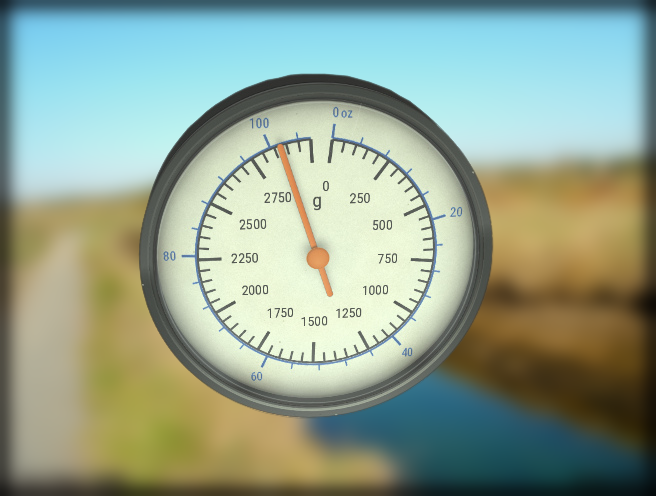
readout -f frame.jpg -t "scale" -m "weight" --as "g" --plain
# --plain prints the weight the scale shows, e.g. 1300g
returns 2875g
